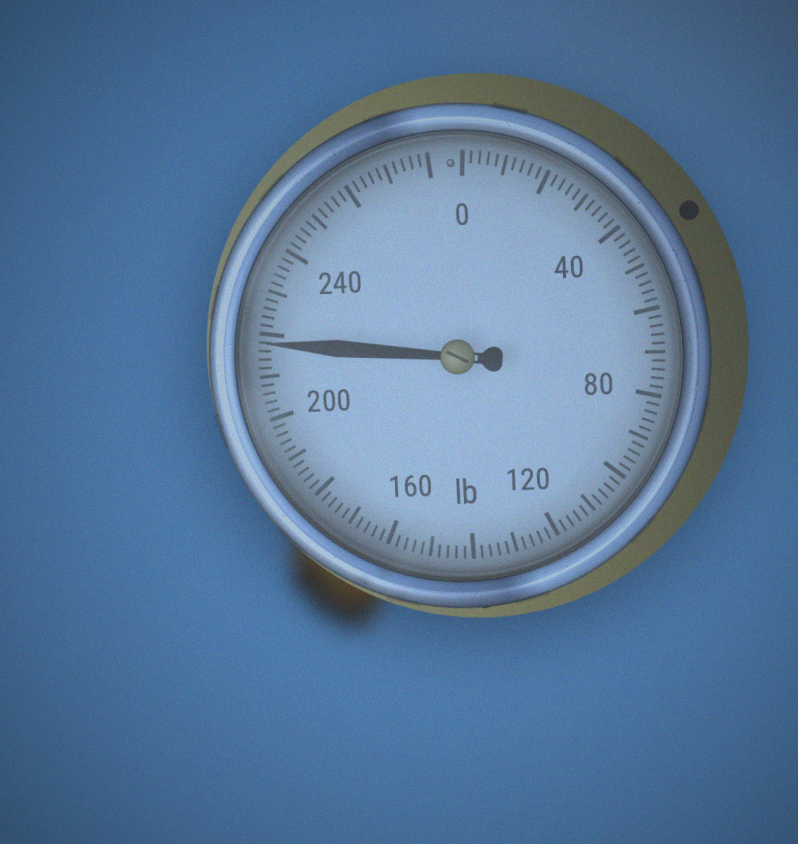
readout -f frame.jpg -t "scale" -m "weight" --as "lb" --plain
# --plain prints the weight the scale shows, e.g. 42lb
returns 218lb
